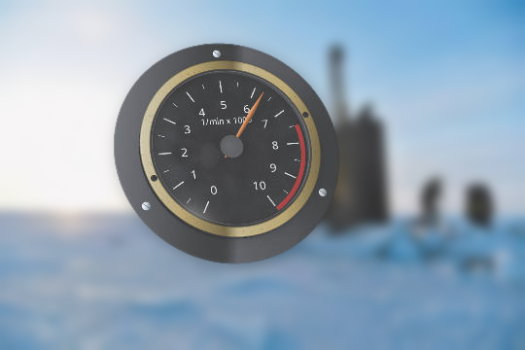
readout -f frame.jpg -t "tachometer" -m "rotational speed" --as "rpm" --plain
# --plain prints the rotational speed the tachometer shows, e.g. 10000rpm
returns 6250rpm
